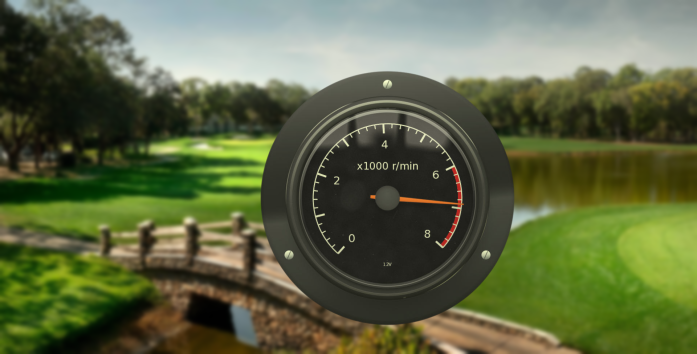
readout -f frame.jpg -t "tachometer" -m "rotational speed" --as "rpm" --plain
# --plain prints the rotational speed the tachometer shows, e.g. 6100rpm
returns 6900rpm
